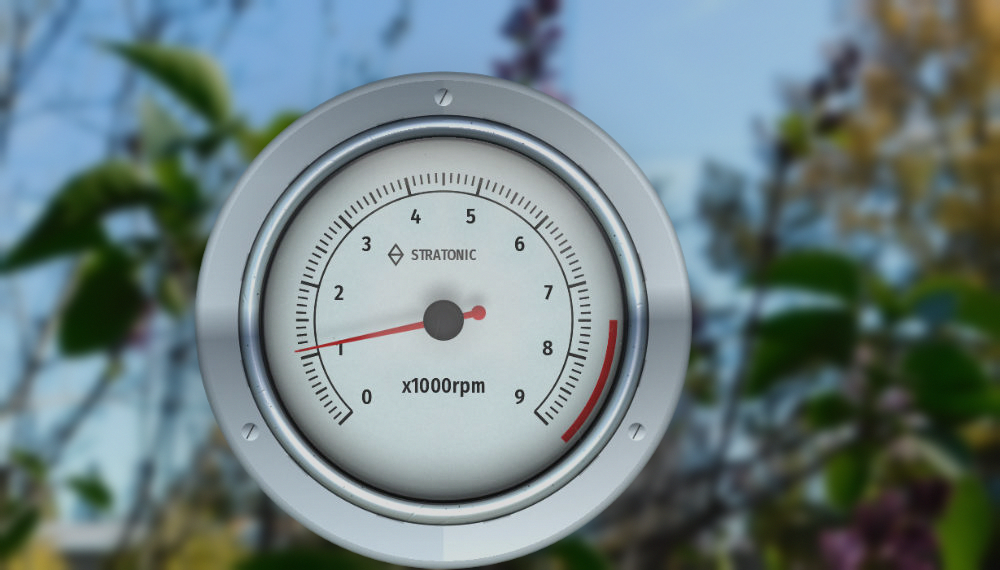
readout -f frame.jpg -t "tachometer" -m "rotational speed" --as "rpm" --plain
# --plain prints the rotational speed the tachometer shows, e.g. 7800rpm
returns 1100rpm
